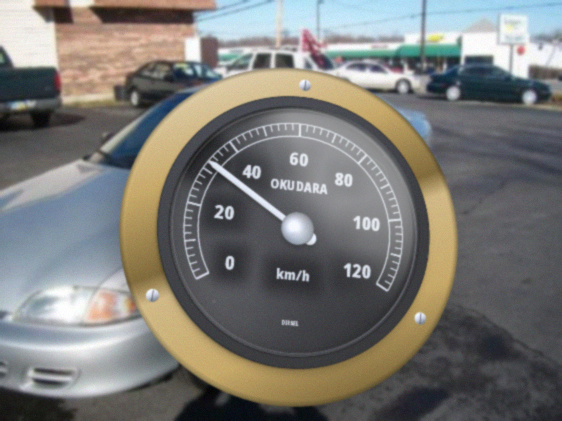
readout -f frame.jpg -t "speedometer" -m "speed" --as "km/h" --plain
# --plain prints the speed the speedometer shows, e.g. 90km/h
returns 32km/h
